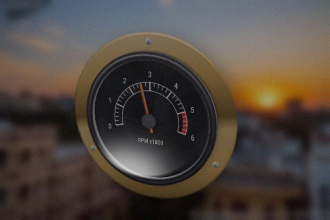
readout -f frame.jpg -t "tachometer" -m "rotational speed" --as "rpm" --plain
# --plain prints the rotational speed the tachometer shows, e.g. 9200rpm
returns 2600rpm
